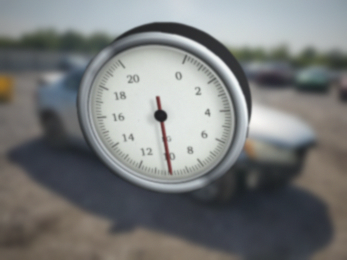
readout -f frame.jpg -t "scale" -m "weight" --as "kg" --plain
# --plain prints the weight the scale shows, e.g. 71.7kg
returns 10kg
